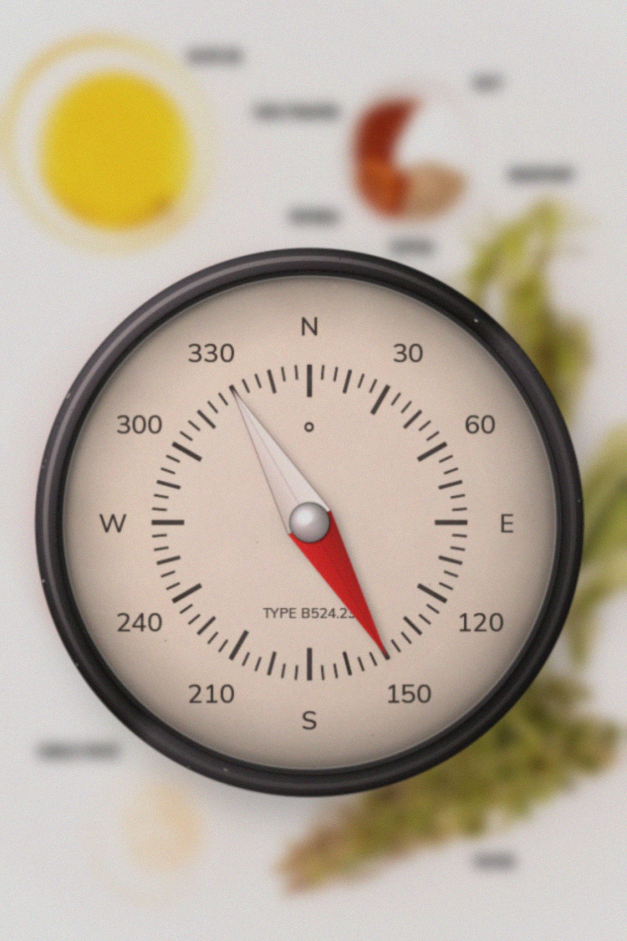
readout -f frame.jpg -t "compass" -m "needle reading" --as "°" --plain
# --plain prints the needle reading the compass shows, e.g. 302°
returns 150°
